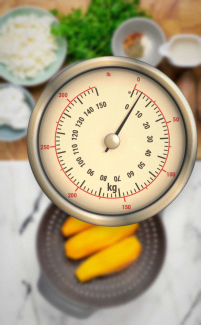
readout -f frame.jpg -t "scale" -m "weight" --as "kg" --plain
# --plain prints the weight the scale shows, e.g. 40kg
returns 4kg
